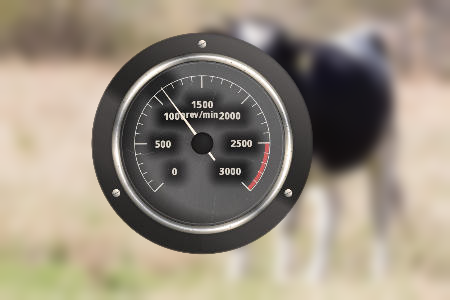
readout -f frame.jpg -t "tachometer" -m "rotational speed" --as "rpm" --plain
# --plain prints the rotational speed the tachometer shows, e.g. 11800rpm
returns 1100rpm
